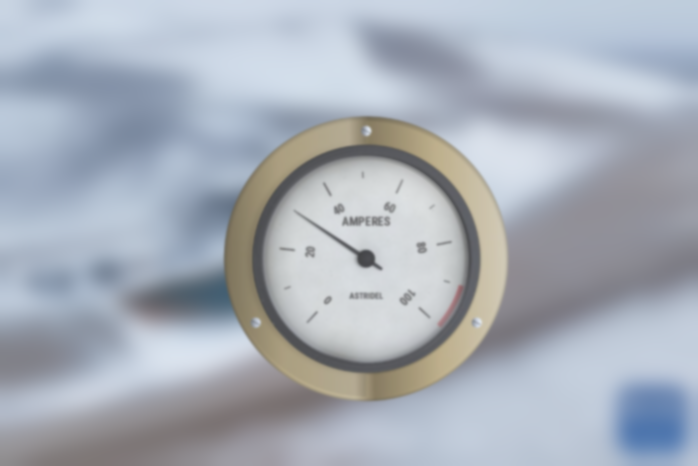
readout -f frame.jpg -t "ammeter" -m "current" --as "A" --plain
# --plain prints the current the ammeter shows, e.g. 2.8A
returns 30A
